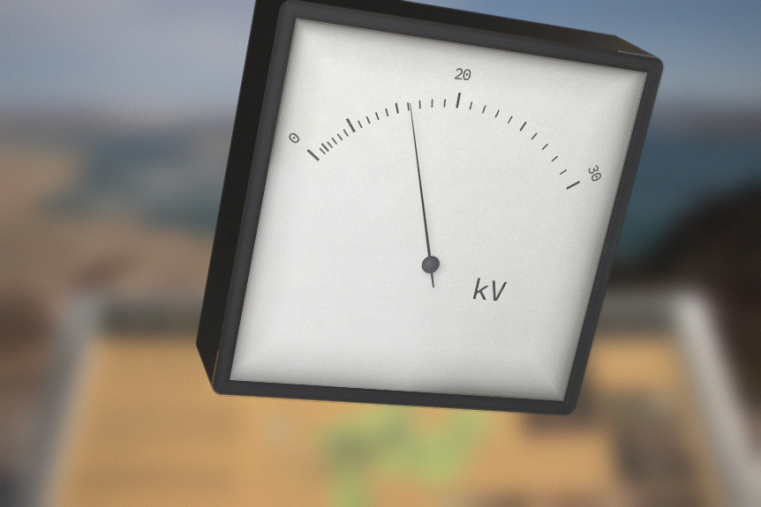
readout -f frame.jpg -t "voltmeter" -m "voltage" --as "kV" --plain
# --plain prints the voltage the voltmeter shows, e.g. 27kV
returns 16kV
